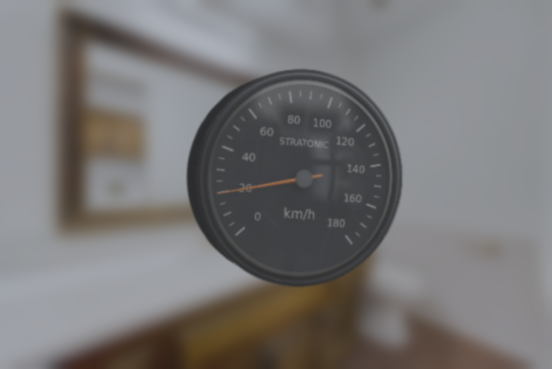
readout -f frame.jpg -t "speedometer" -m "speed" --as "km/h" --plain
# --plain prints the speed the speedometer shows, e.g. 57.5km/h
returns 20km/h
